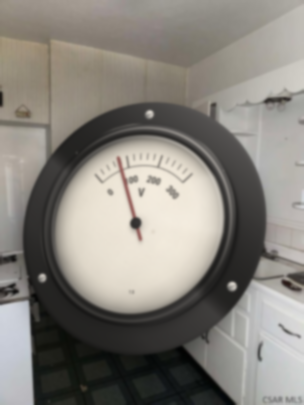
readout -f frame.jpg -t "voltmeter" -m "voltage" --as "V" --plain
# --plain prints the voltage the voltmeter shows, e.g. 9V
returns 80V
